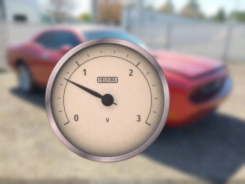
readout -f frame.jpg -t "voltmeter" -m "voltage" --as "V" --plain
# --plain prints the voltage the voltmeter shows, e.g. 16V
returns 0.7V
